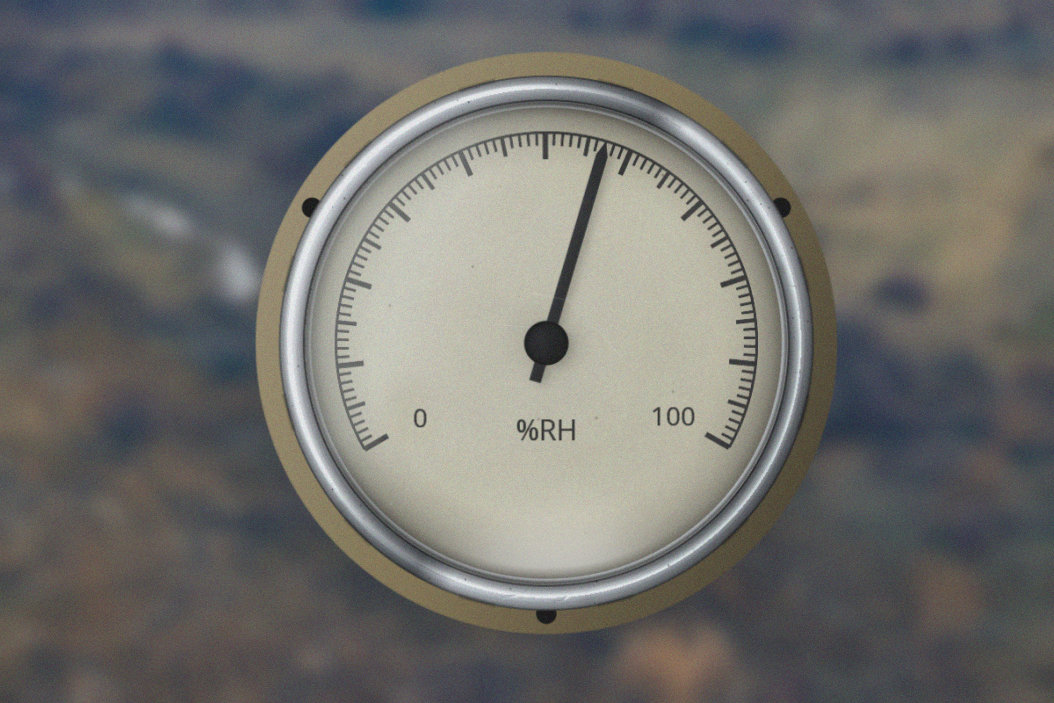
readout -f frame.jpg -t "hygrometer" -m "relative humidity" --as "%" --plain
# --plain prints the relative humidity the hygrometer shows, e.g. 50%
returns 57%
